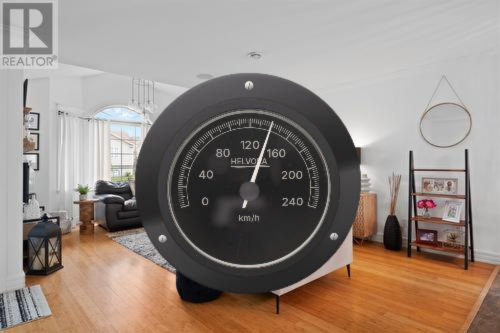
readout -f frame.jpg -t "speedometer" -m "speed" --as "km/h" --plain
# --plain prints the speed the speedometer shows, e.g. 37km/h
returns 140km/h
